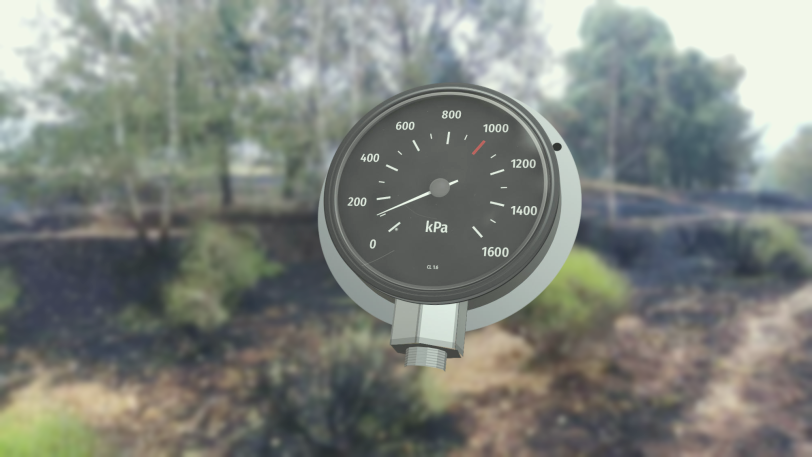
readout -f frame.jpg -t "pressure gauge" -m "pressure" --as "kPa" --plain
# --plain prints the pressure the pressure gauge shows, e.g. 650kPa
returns 100kPa
